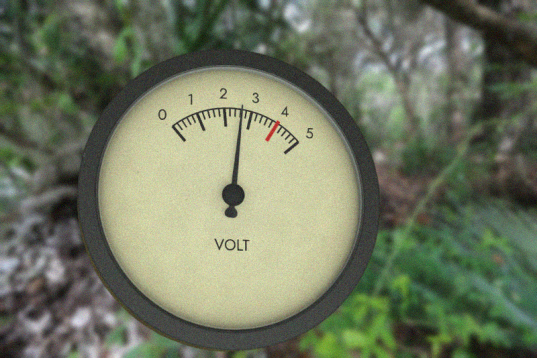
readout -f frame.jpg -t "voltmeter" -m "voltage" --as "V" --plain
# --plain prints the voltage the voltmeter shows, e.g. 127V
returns 2.6V
